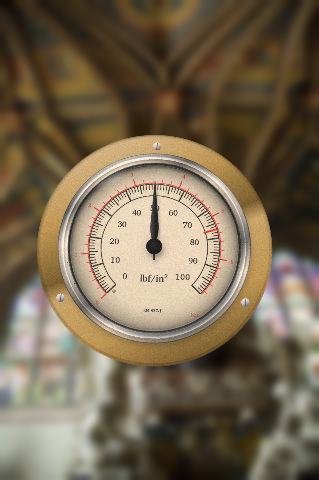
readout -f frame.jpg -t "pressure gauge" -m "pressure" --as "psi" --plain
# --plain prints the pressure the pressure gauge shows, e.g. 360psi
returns 50psi
